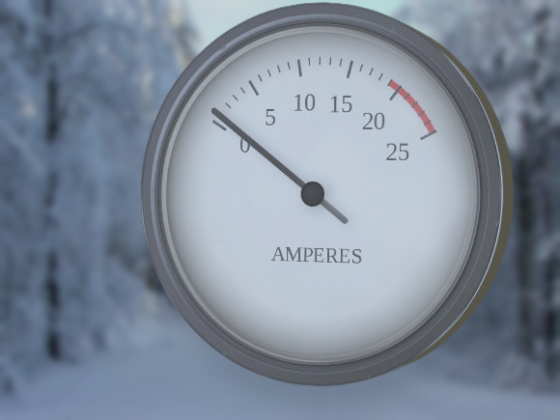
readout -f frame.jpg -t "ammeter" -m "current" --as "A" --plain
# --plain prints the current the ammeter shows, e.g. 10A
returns 1A
